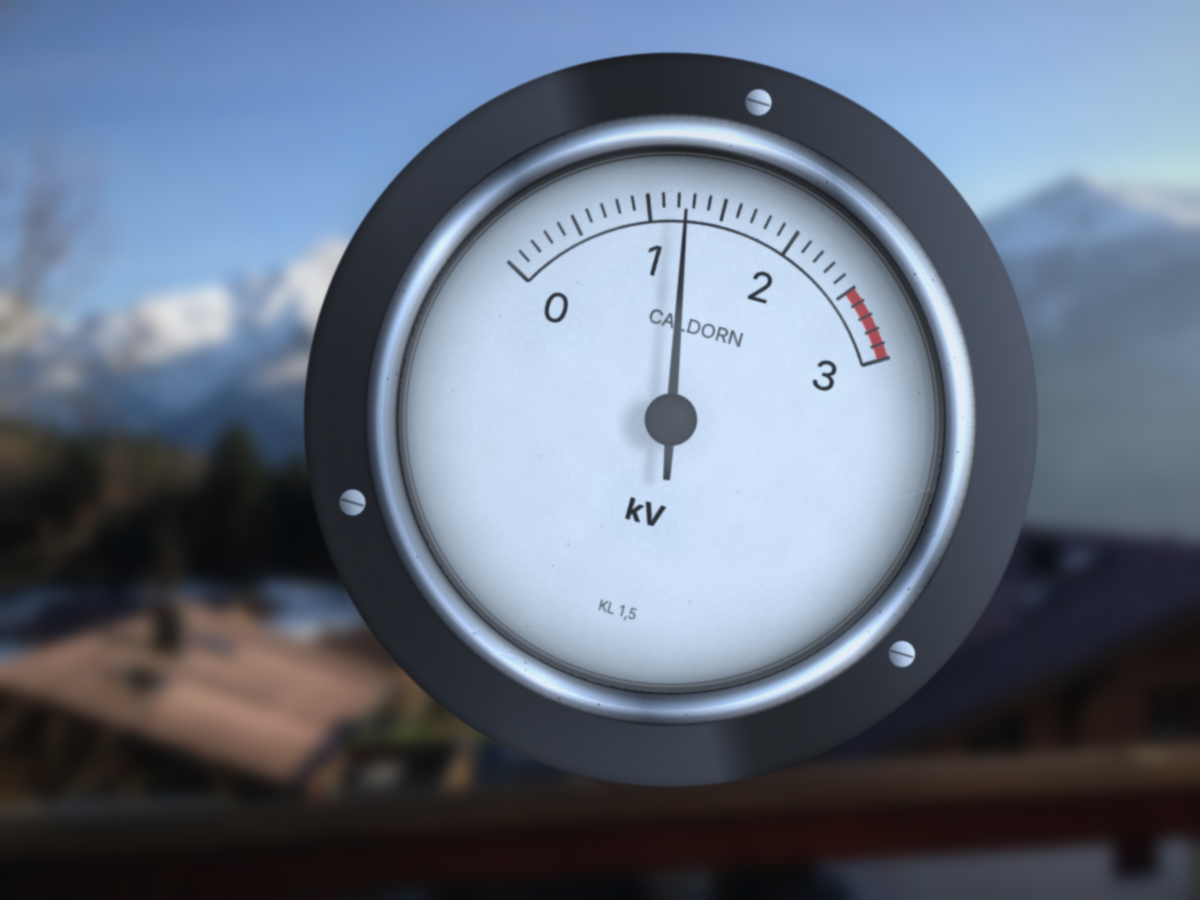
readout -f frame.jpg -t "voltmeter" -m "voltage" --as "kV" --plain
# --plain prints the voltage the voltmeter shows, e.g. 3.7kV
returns 1.25kV
